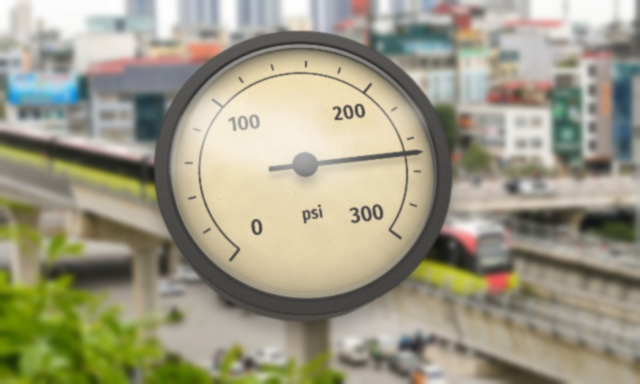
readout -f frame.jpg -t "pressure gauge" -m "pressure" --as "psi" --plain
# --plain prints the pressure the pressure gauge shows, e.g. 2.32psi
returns 250psi
